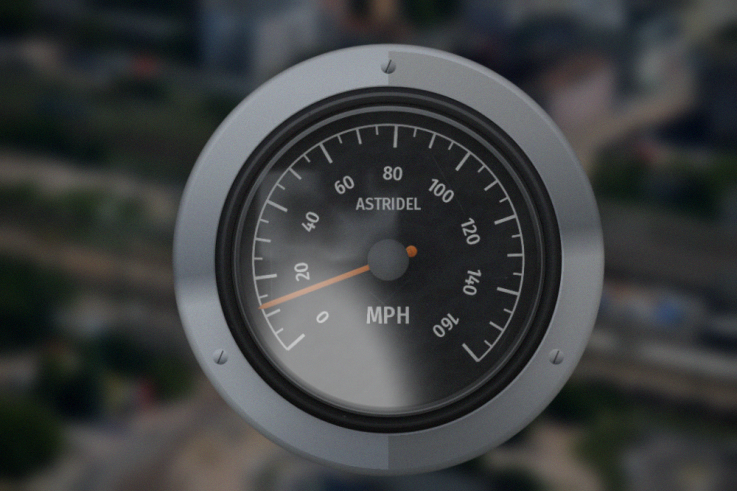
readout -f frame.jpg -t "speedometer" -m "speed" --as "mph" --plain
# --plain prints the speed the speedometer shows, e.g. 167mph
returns 12.5mph
